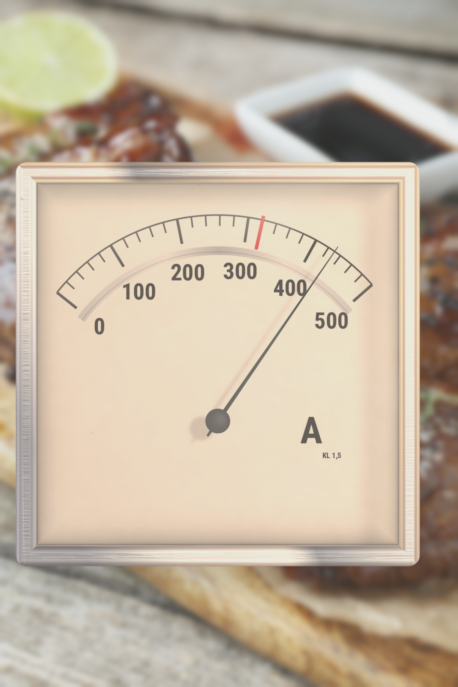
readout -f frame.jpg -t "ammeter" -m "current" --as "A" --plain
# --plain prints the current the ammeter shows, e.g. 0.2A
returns 430A
